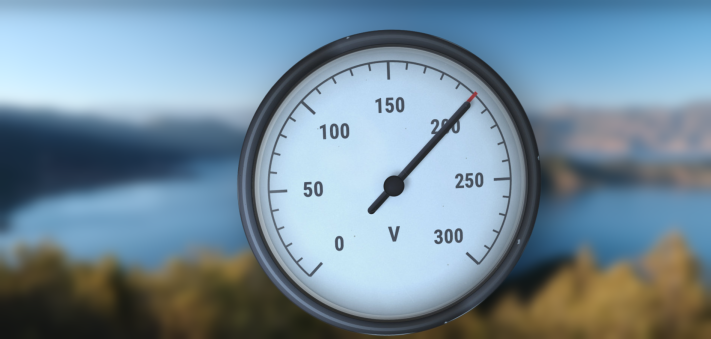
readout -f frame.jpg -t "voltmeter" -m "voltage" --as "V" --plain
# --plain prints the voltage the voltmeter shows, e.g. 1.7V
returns 200V
